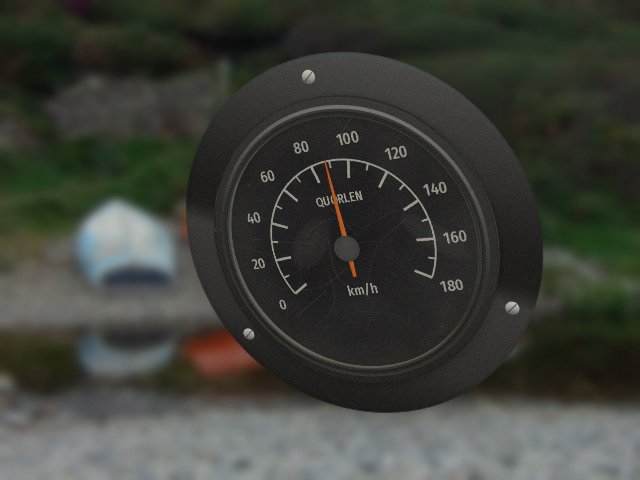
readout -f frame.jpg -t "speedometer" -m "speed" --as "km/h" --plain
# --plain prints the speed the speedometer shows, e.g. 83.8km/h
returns 90km/h
